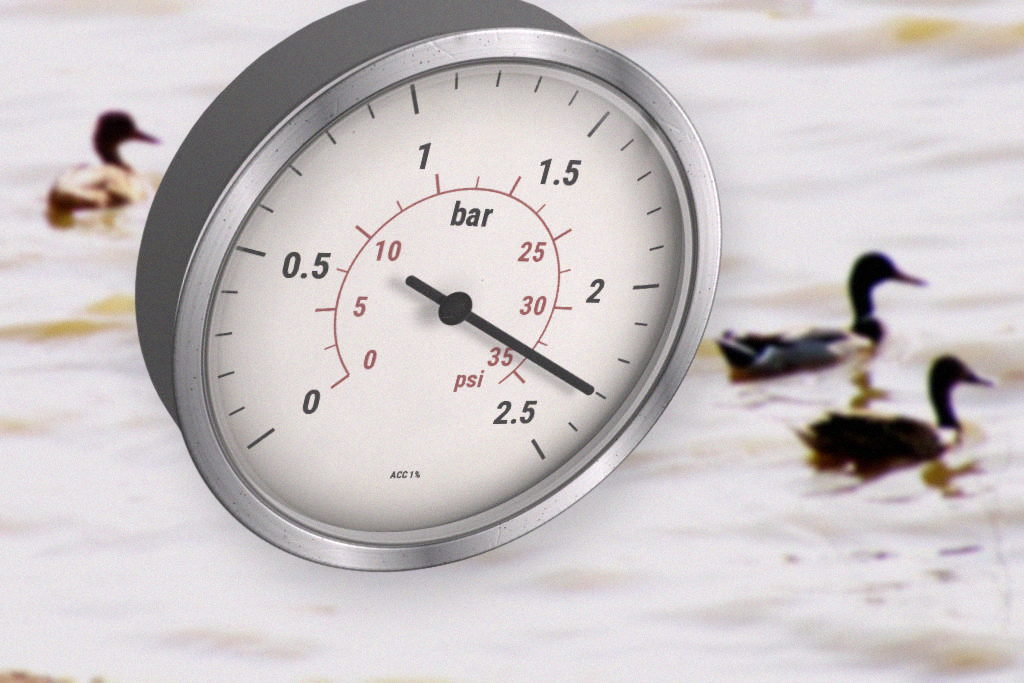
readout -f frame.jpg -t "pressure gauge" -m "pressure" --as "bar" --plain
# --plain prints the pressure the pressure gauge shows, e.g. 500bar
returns 2.3bar
